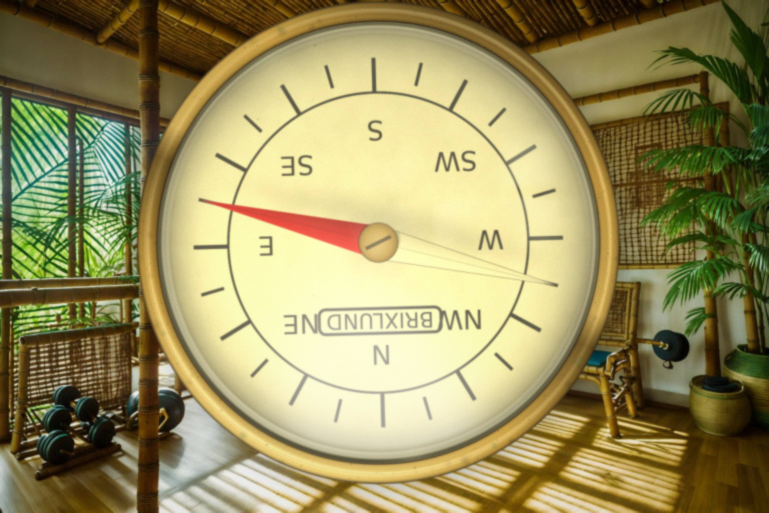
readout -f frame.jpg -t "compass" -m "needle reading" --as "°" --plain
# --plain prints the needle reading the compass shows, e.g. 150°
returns 105°
